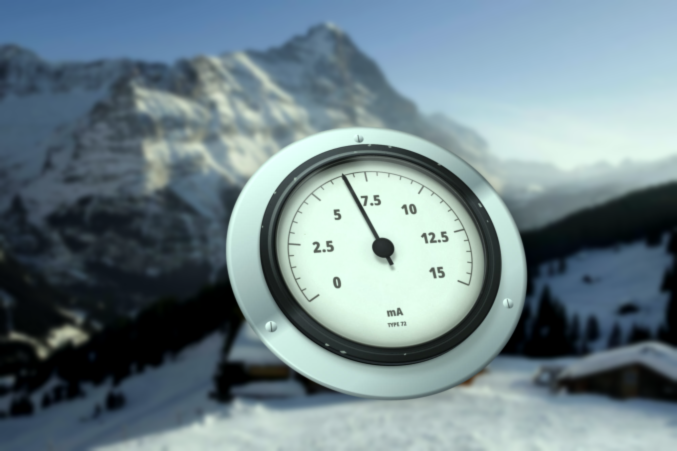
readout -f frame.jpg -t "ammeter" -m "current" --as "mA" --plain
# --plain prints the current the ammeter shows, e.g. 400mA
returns 6.5mA
